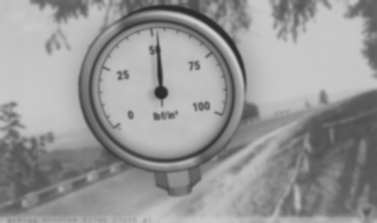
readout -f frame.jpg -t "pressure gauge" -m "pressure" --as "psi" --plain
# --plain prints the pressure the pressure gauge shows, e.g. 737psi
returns 52.5psi
